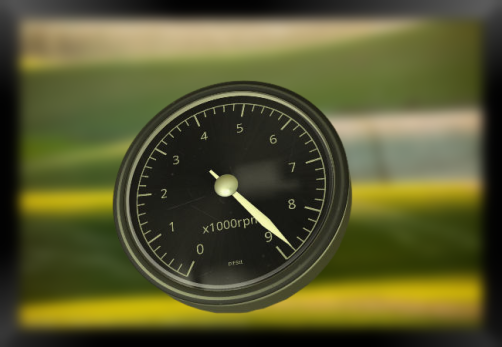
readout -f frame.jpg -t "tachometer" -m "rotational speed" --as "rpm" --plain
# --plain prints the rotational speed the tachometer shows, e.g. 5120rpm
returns 8800rpm
